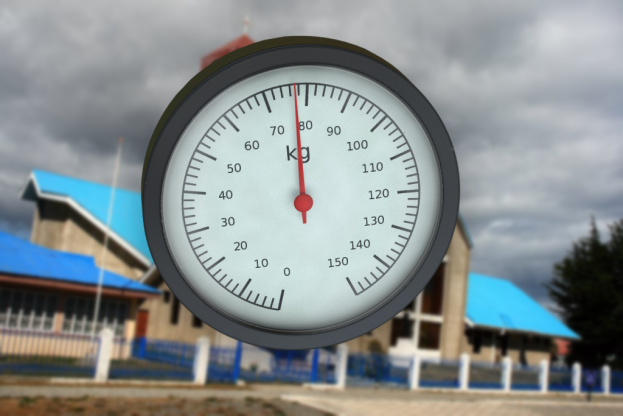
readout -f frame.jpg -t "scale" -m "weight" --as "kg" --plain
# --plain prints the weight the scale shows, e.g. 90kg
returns 77kg
